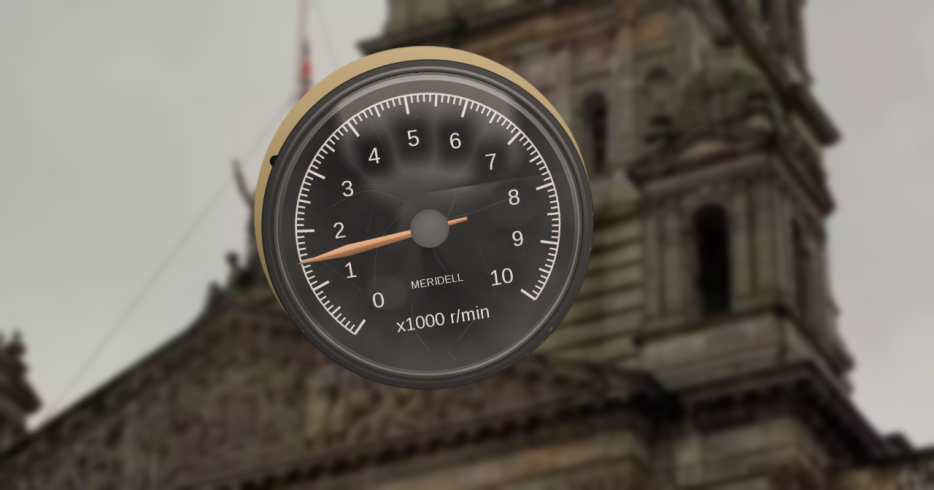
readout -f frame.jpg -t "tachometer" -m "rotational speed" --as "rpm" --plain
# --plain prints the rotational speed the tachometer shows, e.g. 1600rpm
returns 1500rpm
